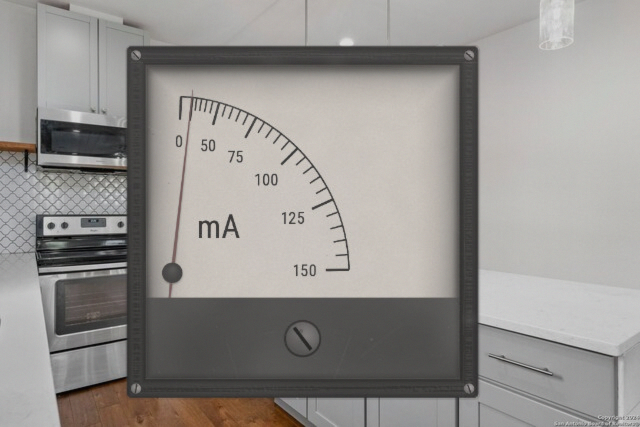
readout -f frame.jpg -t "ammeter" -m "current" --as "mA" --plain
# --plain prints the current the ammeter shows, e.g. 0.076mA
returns 25mA
